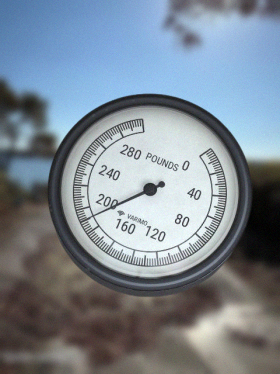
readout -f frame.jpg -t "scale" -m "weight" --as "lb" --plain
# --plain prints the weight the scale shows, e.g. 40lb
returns 190lb
